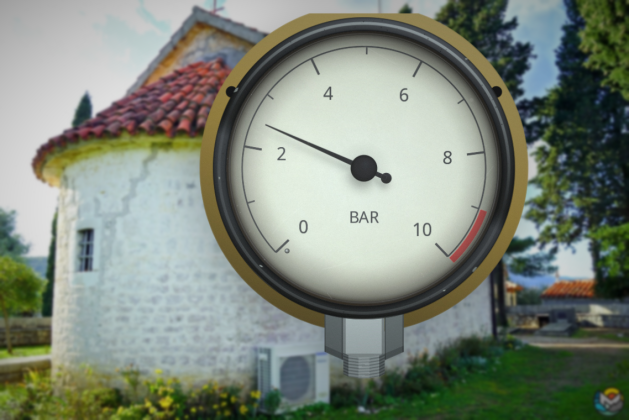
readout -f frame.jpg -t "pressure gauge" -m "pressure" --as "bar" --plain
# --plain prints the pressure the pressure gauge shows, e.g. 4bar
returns 2.5bar
